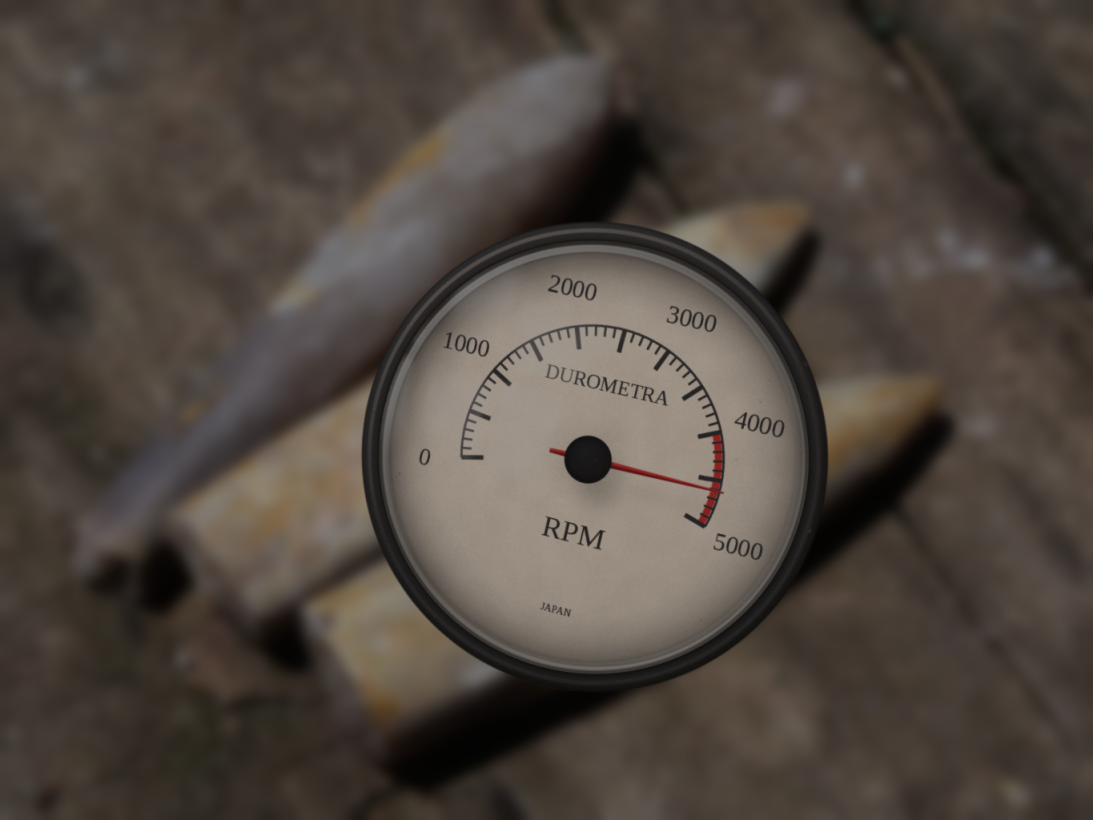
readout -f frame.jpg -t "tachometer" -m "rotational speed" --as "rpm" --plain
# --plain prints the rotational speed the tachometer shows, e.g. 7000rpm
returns 4600rpm
